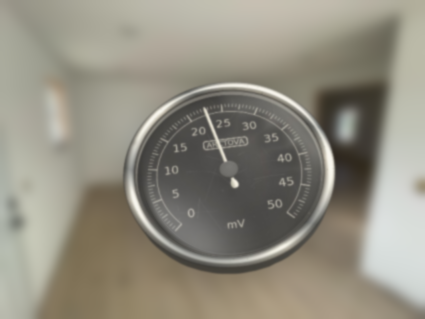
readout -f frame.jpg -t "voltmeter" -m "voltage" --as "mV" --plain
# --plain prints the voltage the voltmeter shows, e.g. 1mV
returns 22.5mV
